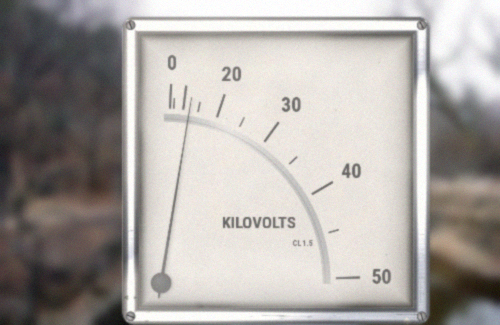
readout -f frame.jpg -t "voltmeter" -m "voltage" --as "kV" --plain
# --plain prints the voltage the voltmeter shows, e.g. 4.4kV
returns 12.5kV
